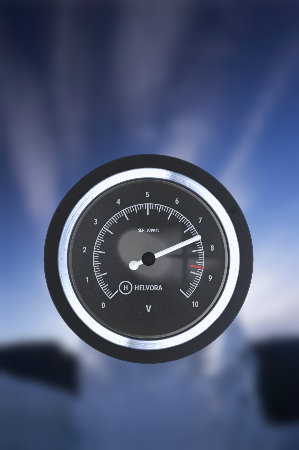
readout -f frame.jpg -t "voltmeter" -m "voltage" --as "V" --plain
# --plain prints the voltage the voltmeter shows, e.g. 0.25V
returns 7.5V
